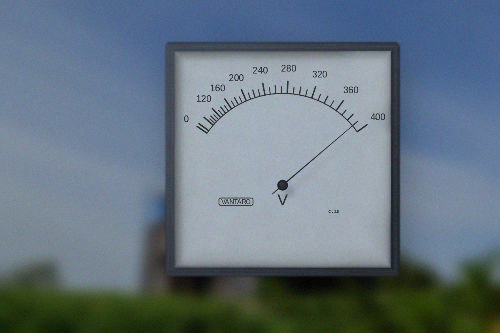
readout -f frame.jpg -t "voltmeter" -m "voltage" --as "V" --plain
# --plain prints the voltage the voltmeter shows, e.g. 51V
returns 390V
